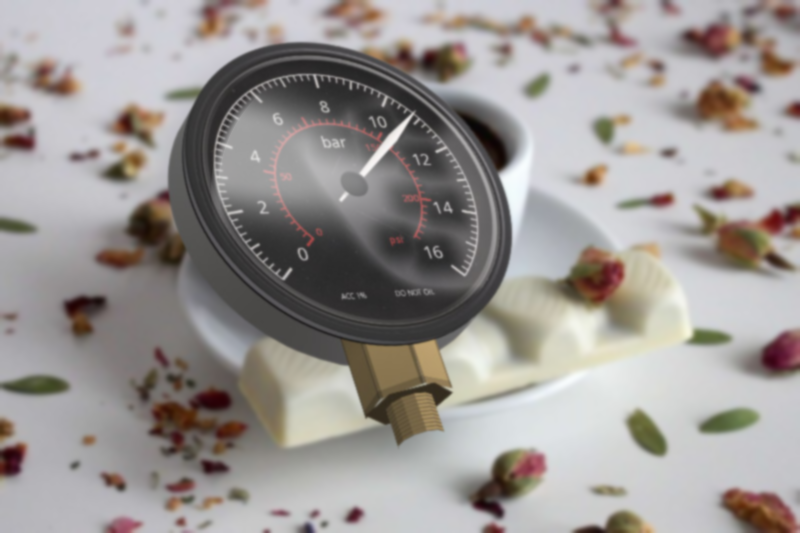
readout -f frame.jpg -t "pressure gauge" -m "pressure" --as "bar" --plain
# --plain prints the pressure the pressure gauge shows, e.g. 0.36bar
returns 10.8bar
